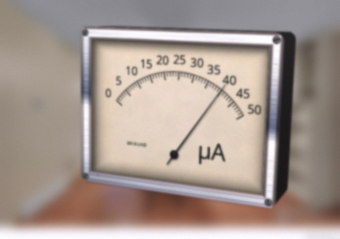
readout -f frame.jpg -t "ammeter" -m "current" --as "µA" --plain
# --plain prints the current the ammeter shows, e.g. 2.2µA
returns 40µA
